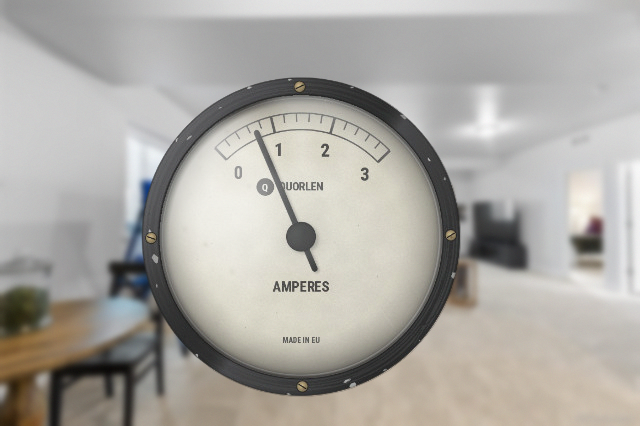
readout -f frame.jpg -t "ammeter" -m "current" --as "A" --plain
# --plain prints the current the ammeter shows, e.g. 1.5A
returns 0.7A
